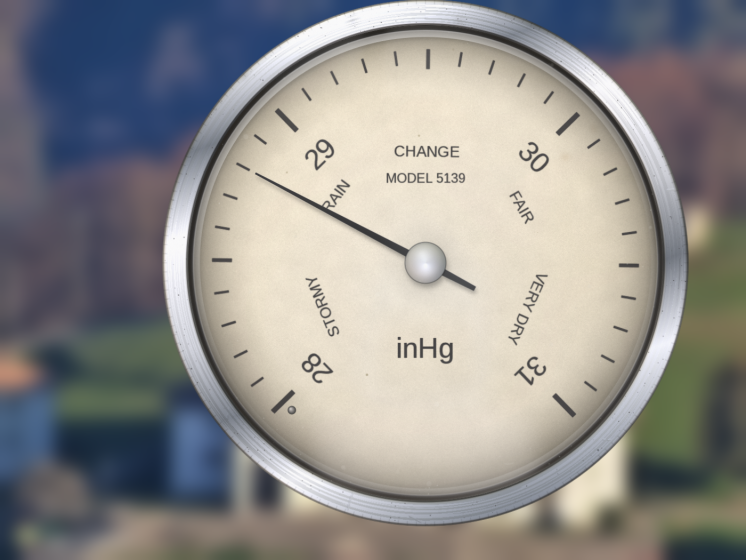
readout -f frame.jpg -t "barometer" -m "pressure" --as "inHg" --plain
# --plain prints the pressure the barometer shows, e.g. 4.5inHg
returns 28.8inHg
